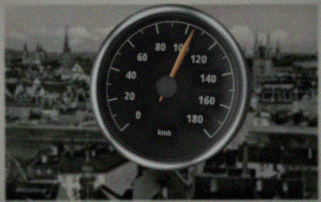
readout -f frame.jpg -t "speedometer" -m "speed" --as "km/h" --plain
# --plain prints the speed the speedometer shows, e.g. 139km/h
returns 105km/h
